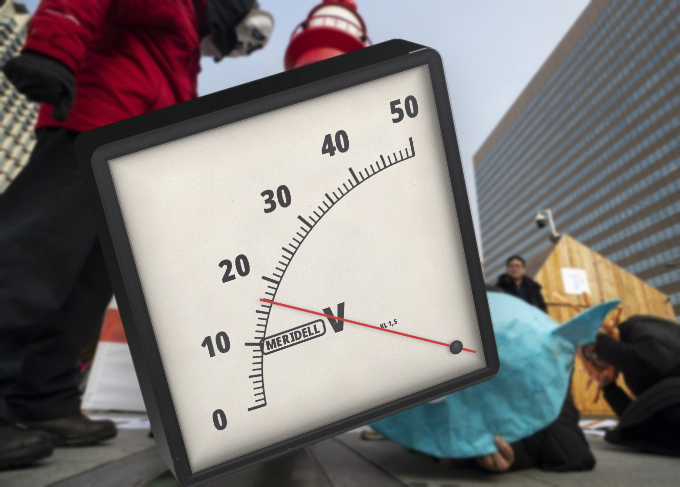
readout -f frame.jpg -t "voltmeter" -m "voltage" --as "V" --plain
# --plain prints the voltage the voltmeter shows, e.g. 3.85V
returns 17V
